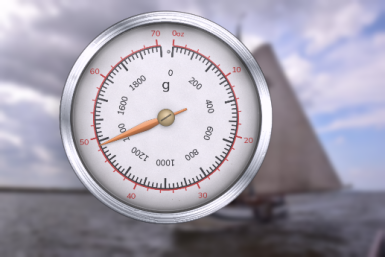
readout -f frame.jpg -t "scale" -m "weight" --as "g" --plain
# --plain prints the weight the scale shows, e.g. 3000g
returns 1380g
